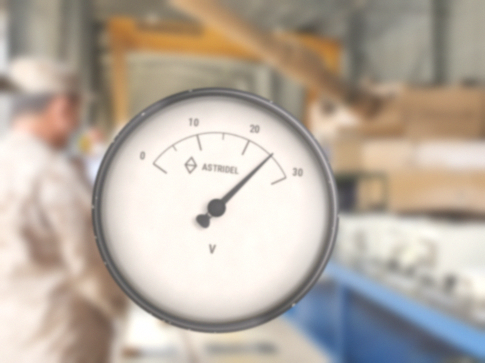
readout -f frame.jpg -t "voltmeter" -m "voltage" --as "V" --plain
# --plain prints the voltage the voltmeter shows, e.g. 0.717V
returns 25V
